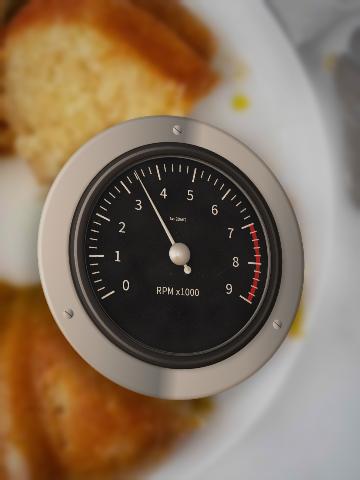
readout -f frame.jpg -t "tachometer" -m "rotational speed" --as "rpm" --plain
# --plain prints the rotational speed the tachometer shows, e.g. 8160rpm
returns 3400rpm
